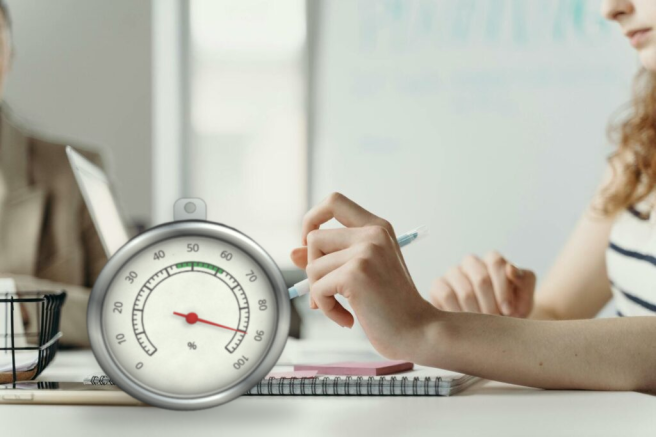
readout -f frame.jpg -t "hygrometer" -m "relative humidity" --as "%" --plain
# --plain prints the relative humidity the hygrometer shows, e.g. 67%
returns 90%
